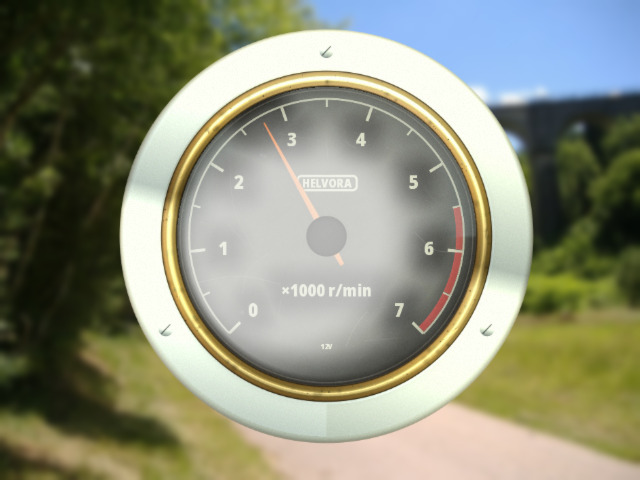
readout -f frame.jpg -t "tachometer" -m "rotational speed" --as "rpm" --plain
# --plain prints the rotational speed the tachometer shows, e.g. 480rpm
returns 2750rpm
